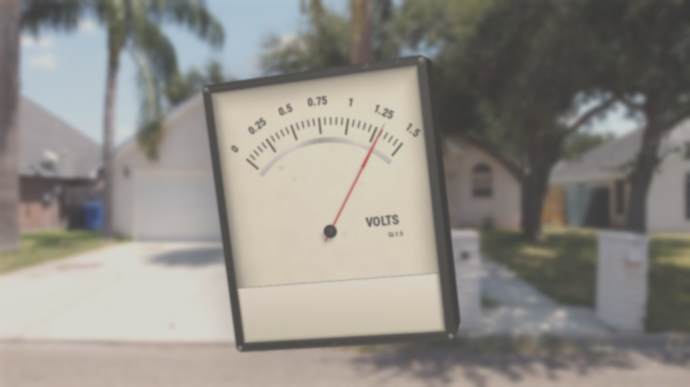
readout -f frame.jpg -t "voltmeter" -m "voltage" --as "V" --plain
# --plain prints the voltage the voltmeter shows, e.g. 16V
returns 1.3V
